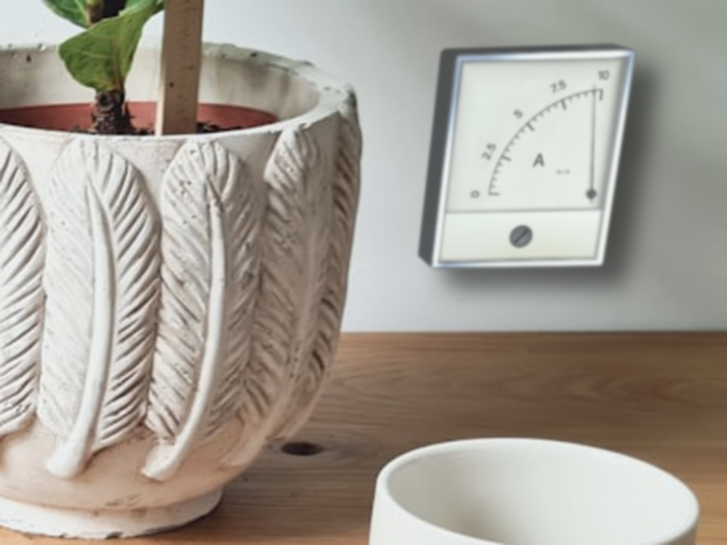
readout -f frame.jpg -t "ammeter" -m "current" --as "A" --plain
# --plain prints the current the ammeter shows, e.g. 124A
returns 9.5A
